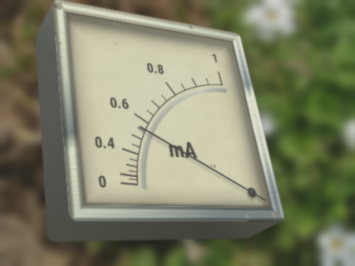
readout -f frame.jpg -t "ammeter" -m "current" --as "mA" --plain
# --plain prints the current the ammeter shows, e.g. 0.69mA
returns 0.55mA
